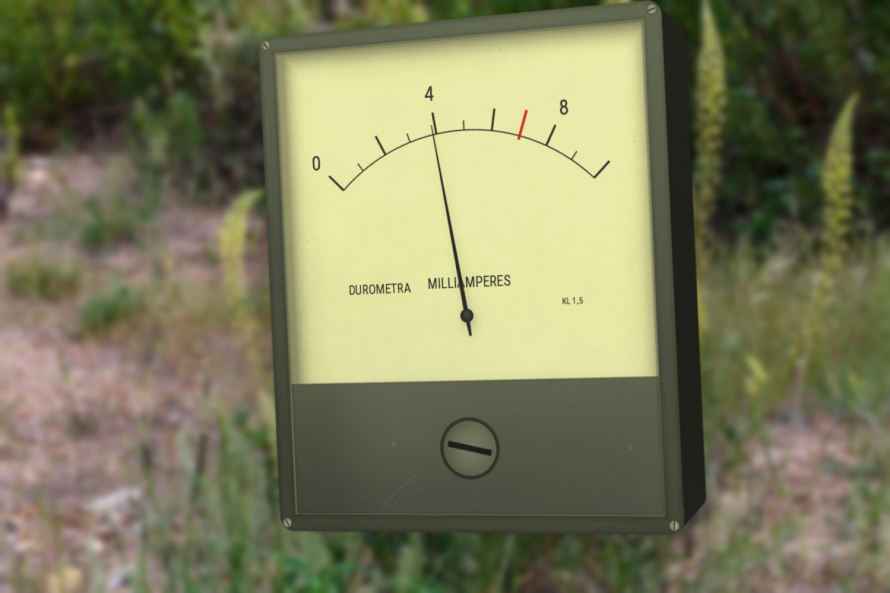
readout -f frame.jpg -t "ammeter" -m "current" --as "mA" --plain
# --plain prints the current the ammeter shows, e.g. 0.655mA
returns 4mA
